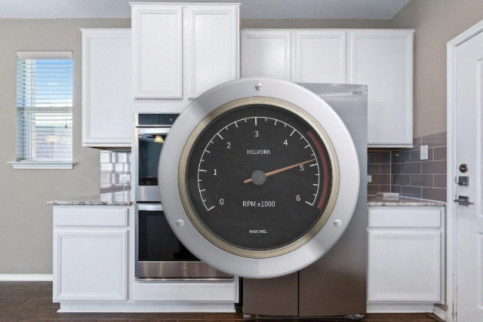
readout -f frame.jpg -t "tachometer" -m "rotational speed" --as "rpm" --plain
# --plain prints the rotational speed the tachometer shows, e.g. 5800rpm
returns 4875rpm
